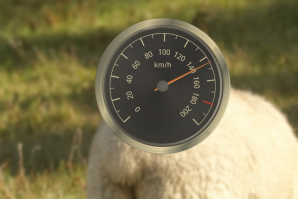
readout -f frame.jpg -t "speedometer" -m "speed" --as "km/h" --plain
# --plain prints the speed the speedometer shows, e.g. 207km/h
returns 145km/h
